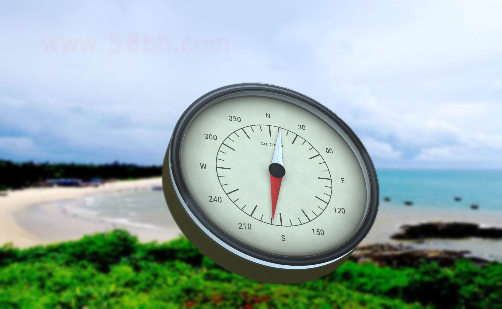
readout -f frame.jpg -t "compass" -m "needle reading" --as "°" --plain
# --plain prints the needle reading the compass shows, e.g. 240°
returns 190°
